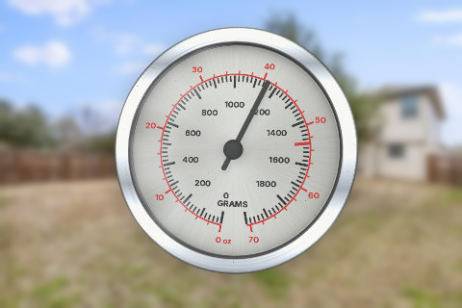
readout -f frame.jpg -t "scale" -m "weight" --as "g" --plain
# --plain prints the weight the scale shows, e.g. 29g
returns 1160g
